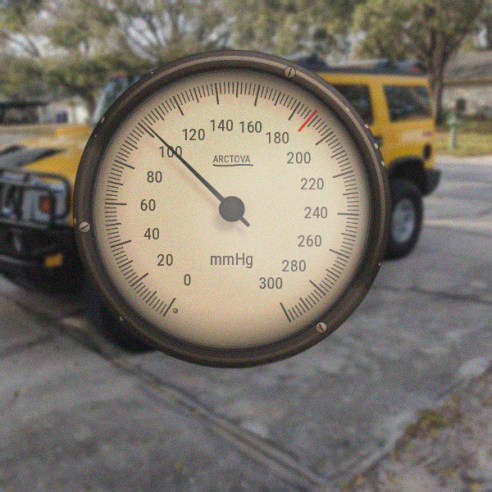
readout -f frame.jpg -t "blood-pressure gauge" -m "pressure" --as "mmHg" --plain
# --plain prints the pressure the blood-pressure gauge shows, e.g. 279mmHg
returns 102mmHg
